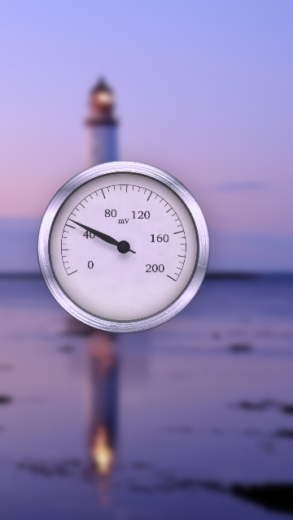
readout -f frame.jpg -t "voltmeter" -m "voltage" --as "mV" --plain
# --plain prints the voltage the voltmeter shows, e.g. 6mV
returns 45mV
